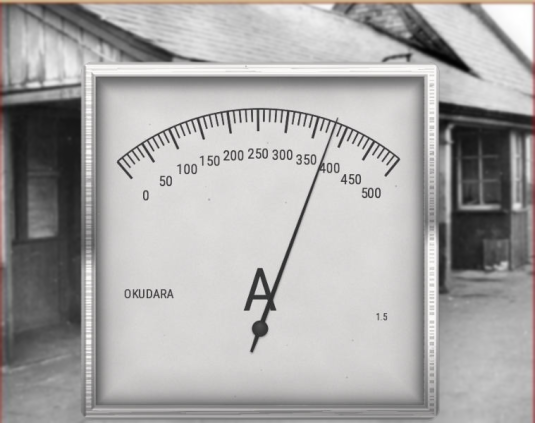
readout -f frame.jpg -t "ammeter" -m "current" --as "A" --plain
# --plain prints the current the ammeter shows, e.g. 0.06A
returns 380A
